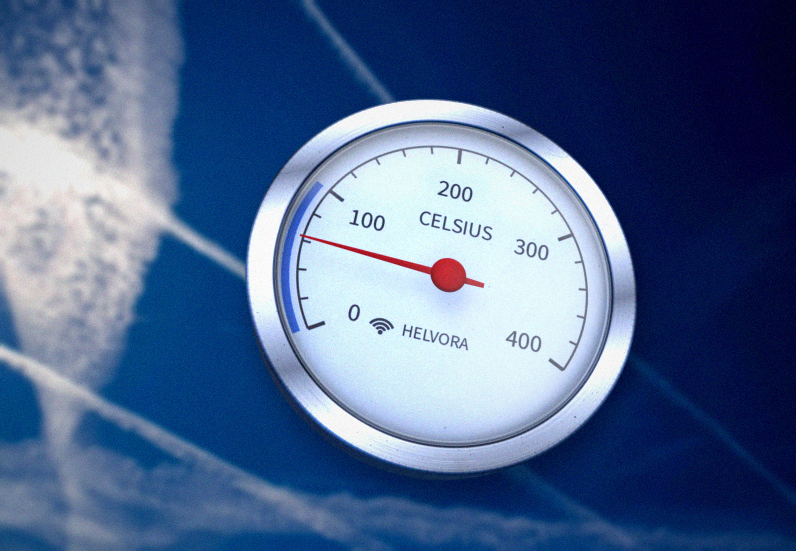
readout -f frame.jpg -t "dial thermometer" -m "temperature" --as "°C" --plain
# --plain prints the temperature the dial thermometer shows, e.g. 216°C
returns 60°C
